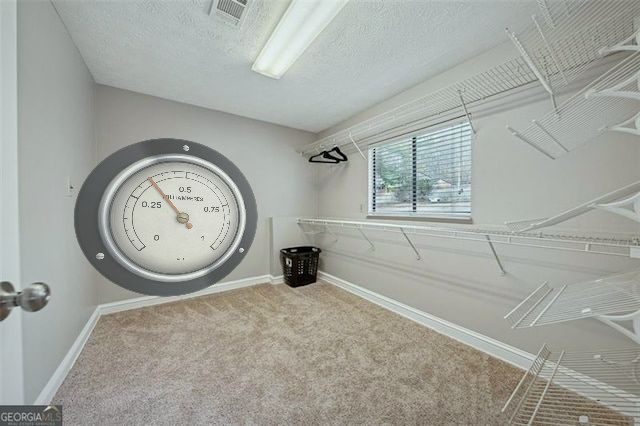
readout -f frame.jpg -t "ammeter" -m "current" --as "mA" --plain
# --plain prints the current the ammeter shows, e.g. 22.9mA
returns 0.35mA
